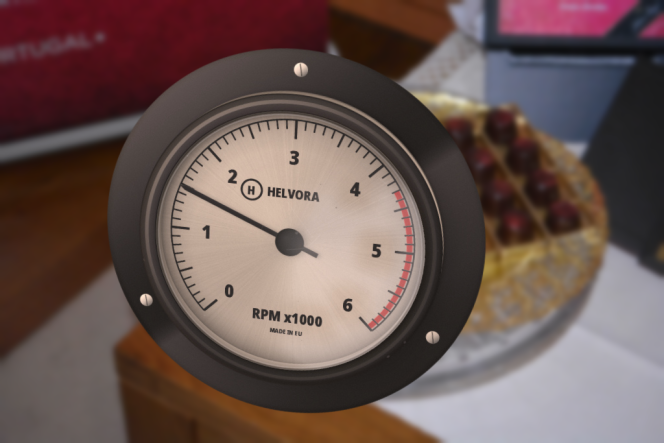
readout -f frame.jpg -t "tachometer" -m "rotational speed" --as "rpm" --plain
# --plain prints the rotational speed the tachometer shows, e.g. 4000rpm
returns 1500rpm
